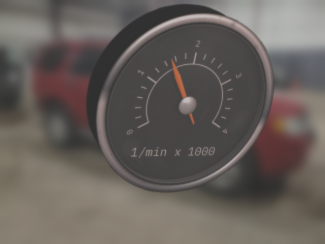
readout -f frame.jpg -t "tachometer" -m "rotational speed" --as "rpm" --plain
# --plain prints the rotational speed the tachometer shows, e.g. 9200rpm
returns 1500rpm
